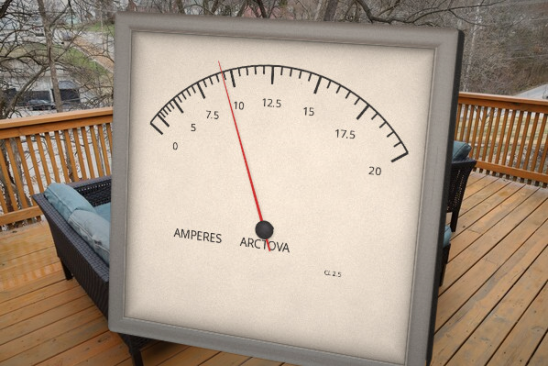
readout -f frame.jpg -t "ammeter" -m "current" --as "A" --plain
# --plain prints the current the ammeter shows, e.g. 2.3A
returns 9.5A
